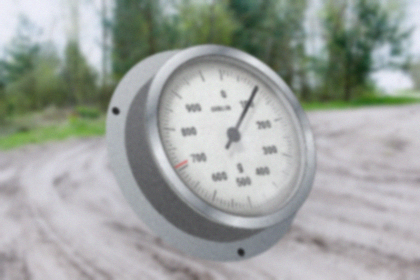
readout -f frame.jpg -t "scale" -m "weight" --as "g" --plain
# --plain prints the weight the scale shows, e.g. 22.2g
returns 100g
